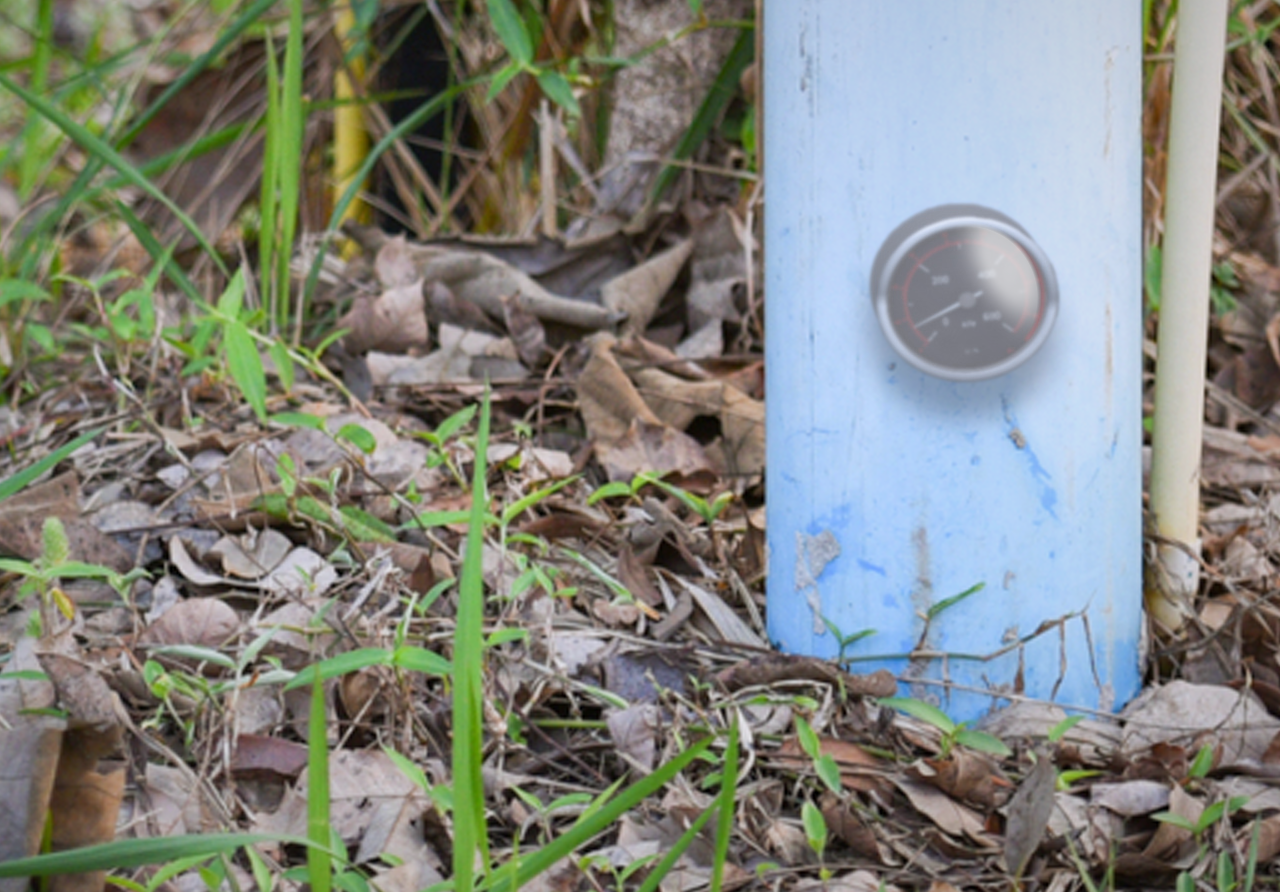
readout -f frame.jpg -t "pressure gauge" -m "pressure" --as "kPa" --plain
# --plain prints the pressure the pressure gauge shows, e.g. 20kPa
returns 50kPa
